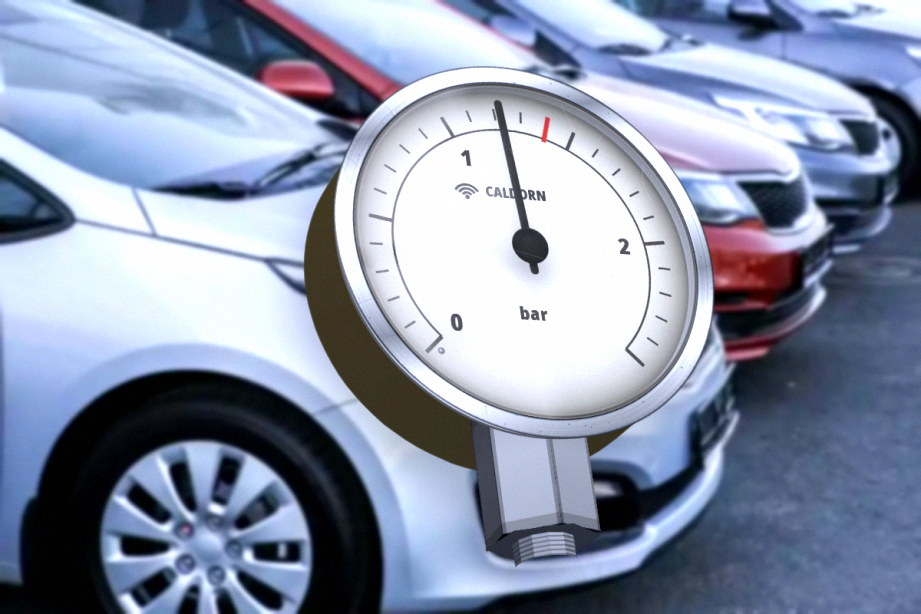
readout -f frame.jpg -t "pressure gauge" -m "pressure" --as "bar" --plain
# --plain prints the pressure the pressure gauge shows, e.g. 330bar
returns 1.2bar
